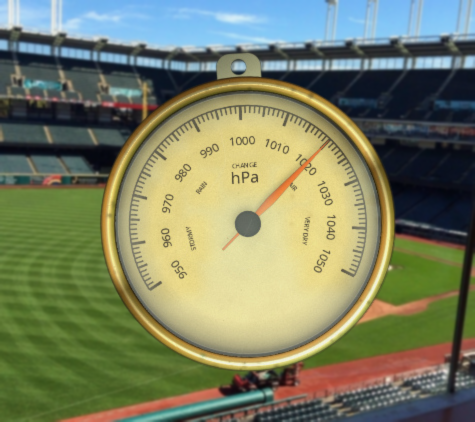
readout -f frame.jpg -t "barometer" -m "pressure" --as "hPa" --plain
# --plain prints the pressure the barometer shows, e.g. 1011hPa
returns 1020hPa
